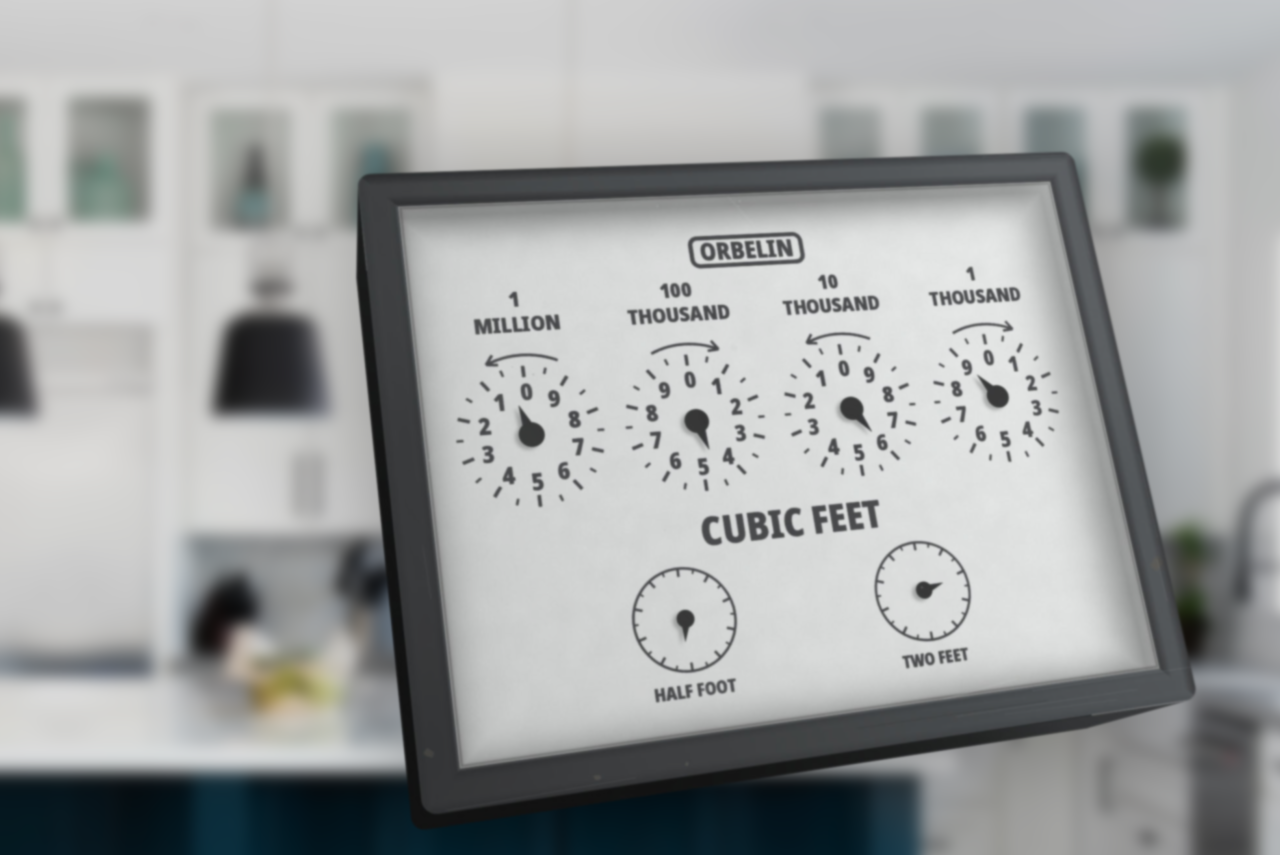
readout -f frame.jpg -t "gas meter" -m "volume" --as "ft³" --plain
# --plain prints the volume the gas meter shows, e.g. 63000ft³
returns 45900ft³
